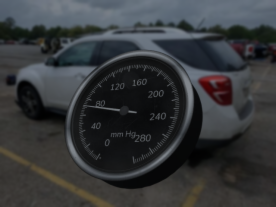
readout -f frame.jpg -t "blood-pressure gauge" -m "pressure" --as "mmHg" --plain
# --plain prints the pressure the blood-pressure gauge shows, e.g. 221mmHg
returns 70mmHg
